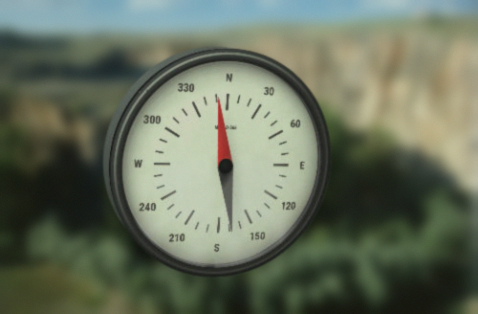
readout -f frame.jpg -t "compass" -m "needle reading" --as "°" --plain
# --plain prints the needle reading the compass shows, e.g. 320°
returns 350°
